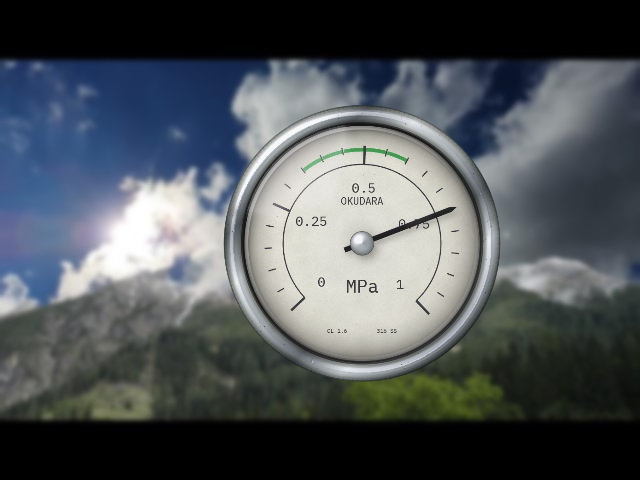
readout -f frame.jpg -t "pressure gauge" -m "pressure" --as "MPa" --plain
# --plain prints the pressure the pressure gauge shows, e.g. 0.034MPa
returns 0.75MPa
